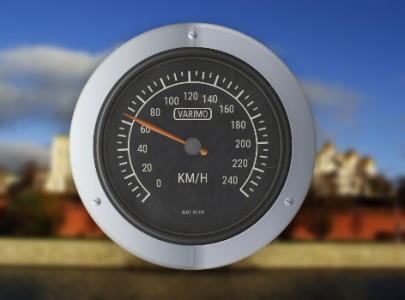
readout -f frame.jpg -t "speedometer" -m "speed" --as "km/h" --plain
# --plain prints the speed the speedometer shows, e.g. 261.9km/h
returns 65km/h
